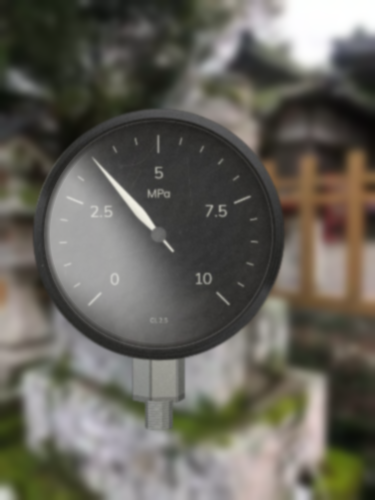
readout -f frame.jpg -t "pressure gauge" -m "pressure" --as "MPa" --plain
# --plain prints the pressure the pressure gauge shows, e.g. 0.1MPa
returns 3.5MPa
